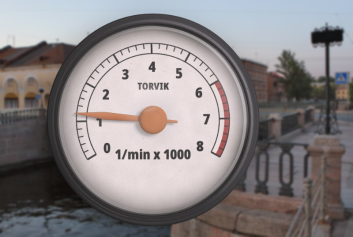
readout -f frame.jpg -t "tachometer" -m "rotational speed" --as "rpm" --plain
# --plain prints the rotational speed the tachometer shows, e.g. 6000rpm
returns 1200rpm
